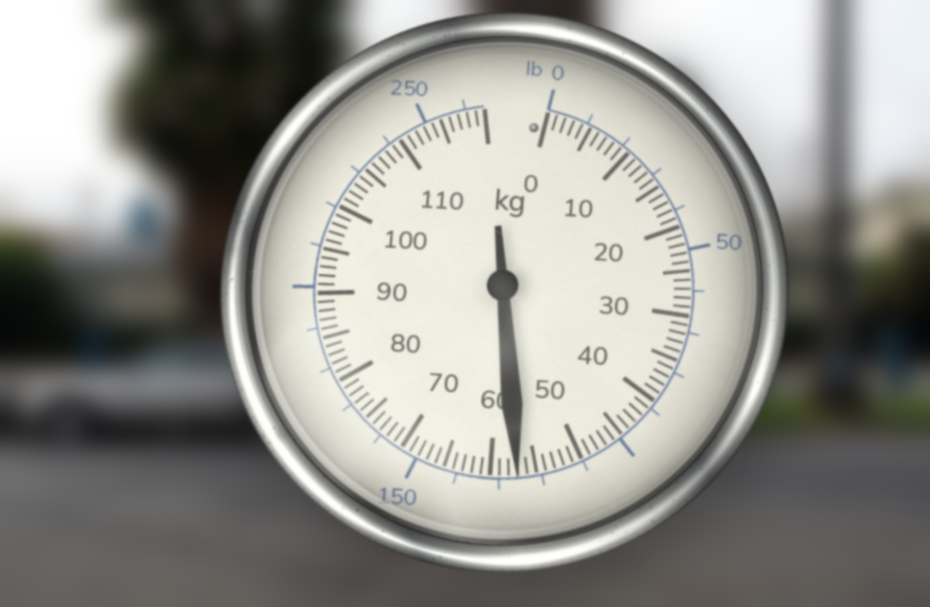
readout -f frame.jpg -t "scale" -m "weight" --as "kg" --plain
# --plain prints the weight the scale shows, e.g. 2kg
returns 57kg
